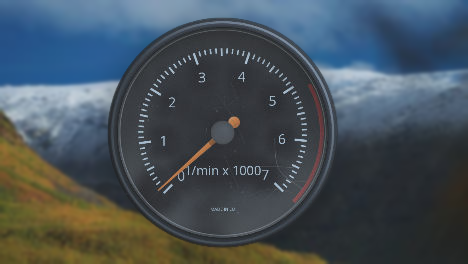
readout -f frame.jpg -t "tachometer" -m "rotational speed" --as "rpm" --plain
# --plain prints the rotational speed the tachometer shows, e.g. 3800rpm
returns 100rpm
